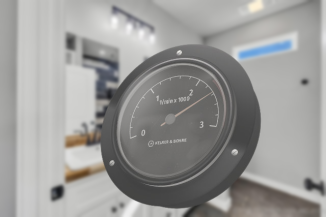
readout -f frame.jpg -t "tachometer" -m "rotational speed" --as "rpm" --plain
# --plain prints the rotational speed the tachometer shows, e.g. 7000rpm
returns 2400rpm
